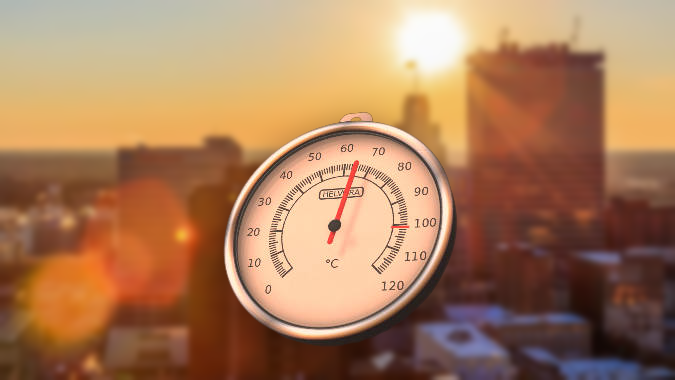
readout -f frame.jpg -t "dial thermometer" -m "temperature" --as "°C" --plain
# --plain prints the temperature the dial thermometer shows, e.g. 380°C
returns 65°C
